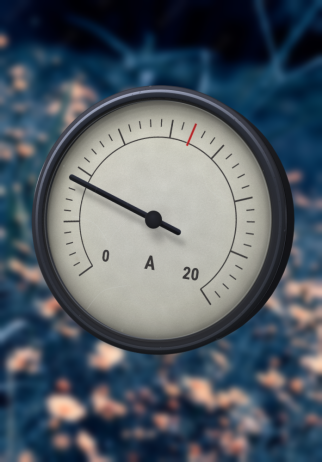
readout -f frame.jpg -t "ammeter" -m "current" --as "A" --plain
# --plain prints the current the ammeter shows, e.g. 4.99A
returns 4.5A
